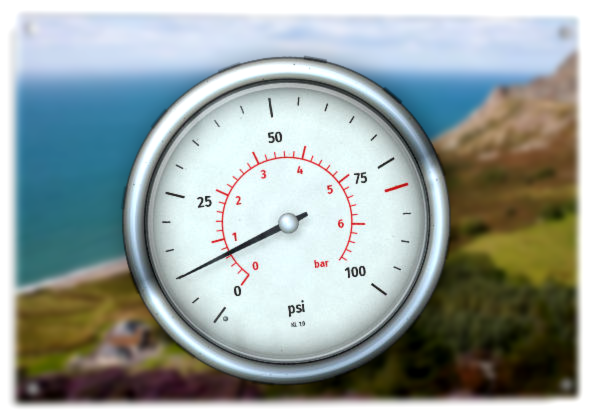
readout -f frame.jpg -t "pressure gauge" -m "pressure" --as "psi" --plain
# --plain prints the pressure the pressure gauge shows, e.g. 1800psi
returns 10psi
